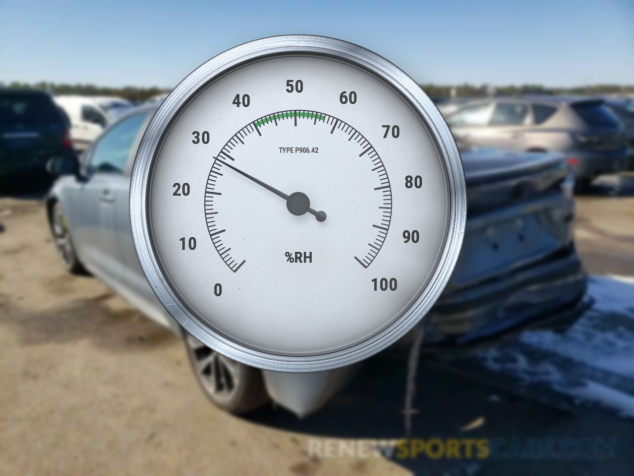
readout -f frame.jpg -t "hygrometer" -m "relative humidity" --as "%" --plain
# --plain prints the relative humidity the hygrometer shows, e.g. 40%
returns 28%
